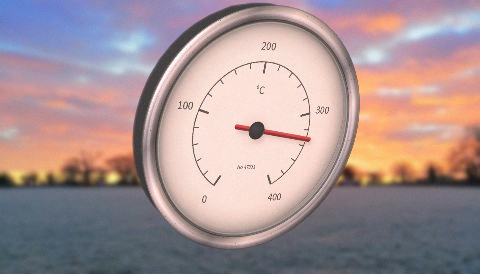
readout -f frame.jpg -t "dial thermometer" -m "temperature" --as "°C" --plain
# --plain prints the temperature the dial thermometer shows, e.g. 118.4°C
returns 330°C
